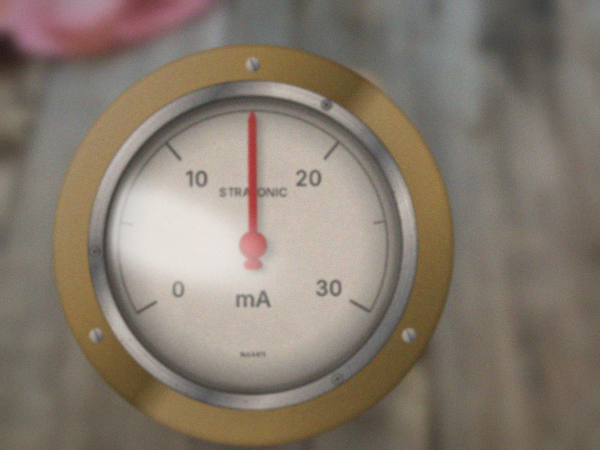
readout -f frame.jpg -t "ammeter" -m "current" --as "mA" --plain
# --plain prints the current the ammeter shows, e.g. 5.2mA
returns 15mA
